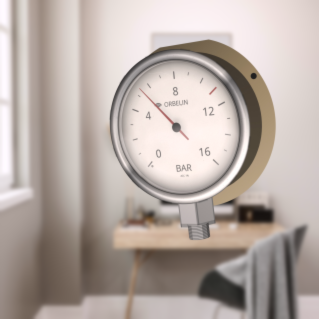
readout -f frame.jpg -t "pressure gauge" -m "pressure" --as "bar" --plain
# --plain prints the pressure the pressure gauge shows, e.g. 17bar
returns 5.5bar
